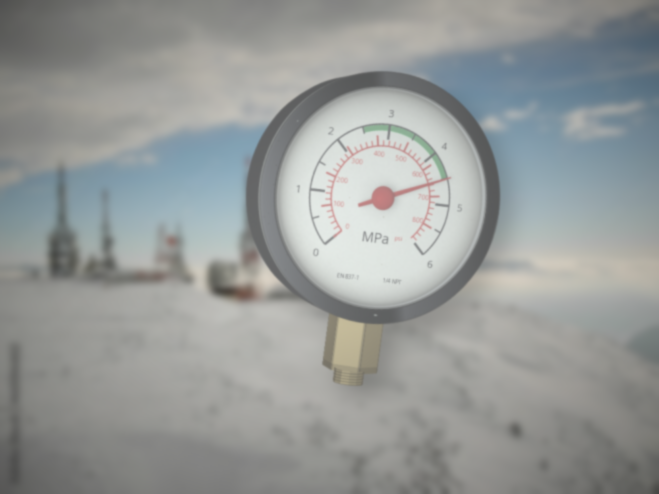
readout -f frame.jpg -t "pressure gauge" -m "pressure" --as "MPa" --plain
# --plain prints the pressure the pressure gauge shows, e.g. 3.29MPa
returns 4.5MPa
